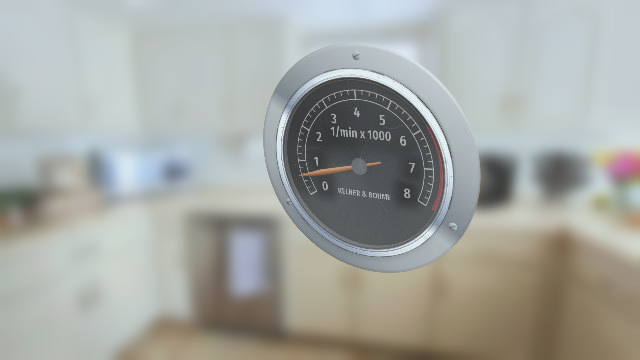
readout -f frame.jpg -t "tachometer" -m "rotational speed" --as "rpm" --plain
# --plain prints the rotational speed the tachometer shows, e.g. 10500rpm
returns 600rpm
